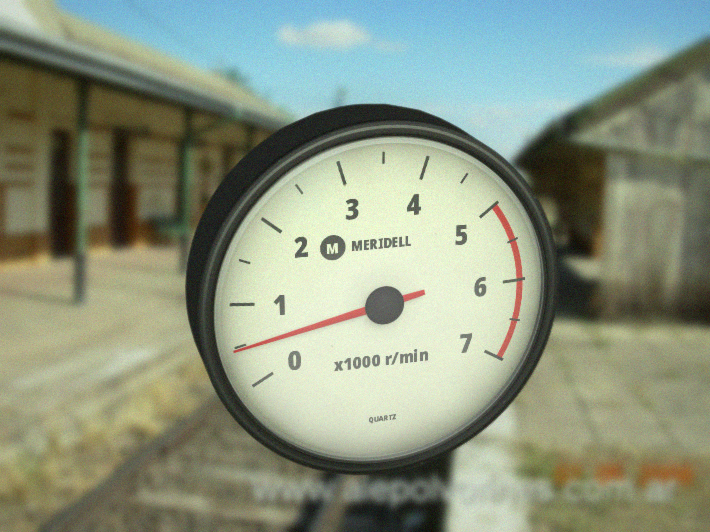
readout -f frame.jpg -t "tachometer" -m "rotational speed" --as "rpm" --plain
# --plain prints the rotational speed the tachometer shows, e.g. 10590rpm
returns 500rpm
